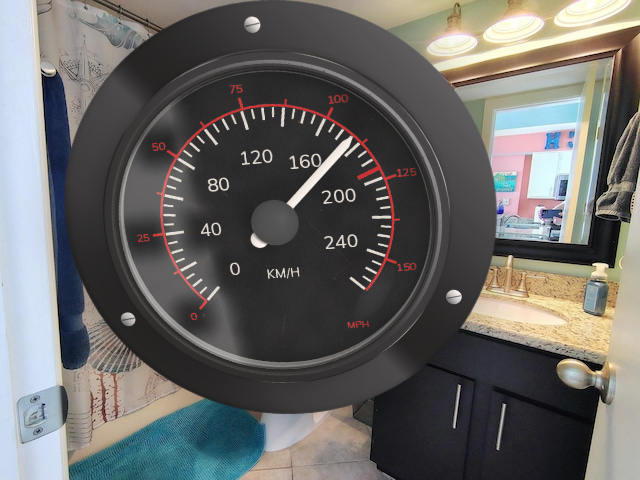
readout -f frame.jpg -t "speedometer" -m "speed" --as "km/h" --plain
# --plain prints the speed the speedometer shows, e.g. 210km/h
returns 175km/h
